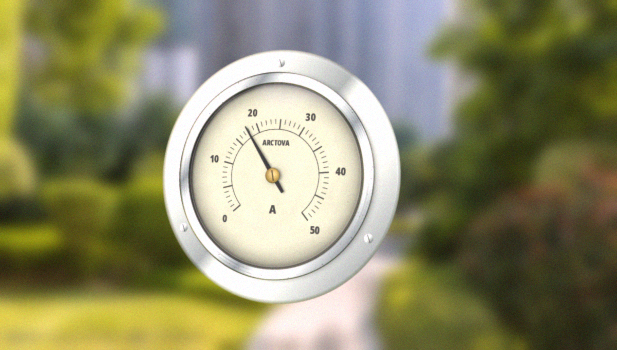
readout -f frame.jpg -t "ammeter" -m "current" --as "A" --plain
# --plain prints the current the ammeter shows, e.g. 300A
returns 18A
